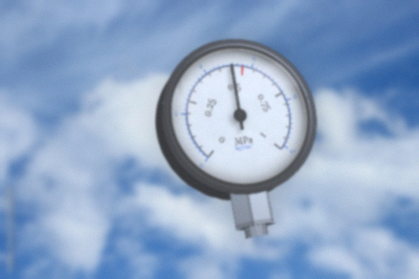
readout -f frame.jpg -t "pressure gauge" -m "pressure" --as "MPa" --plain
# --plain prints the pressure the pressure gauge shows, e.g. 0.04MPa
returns 0.5MPa
